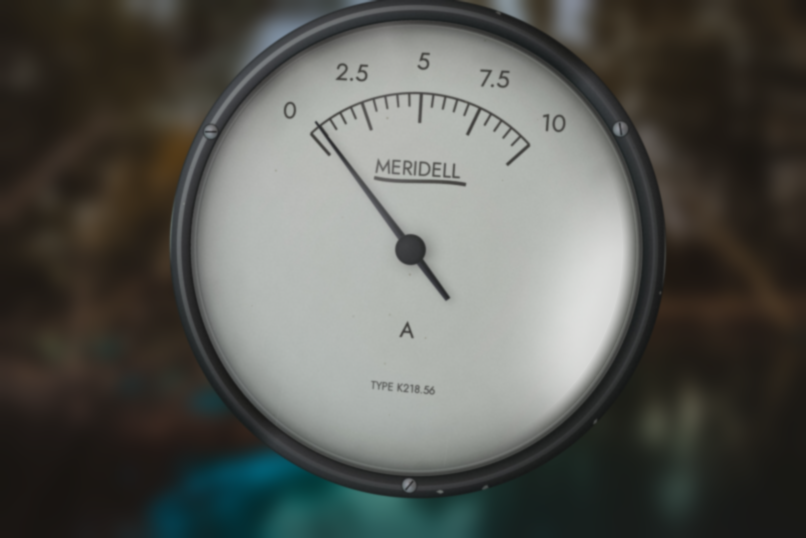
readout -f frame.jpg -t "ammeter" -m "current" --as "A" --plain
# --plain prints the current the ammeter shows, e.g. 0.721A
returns 0.5A
